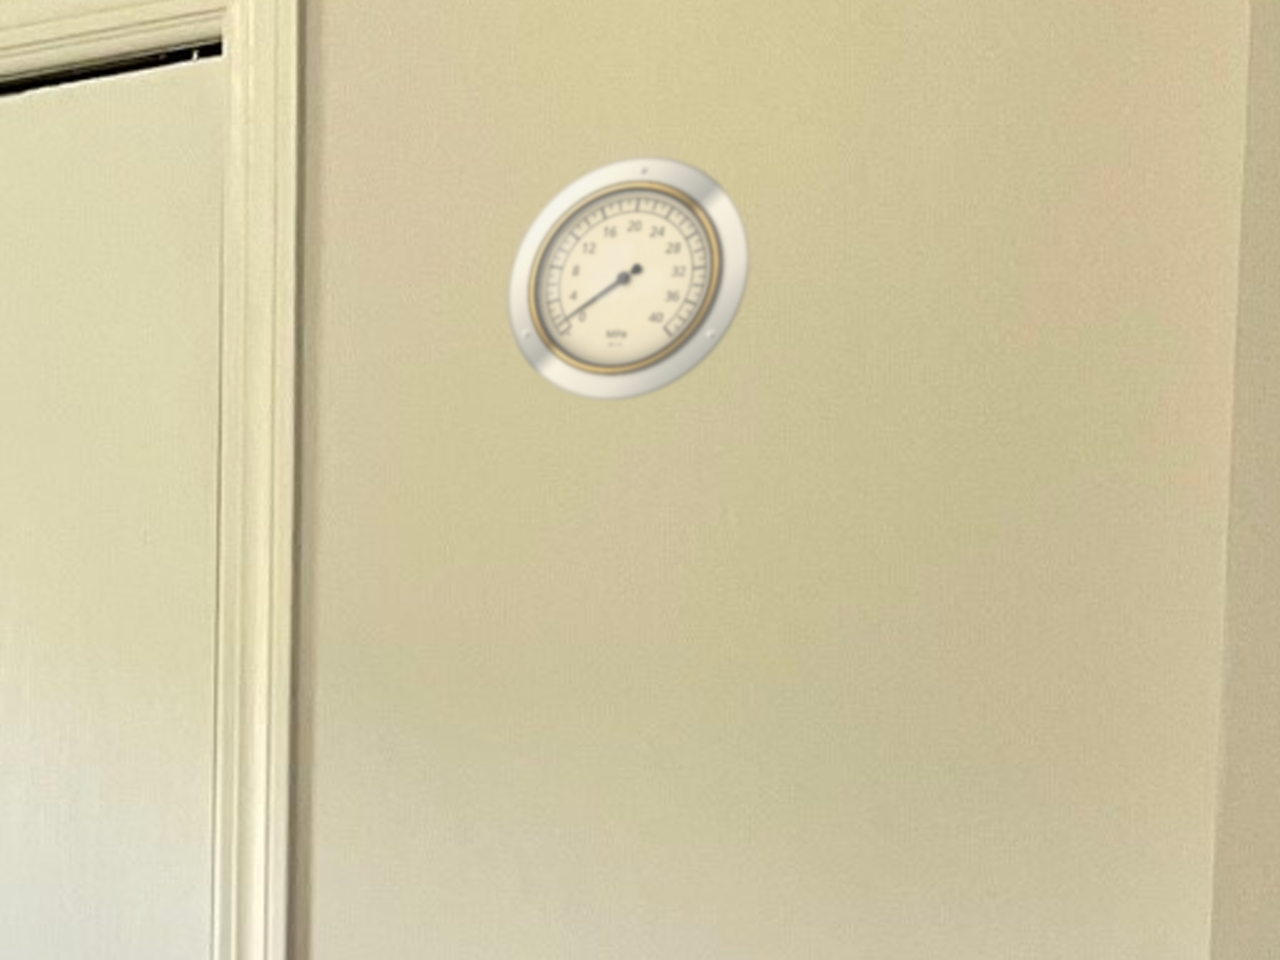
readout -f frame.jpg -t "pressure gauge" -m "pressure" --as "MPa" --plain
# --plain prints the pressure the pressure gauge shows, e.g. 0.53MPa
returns 1MPa
